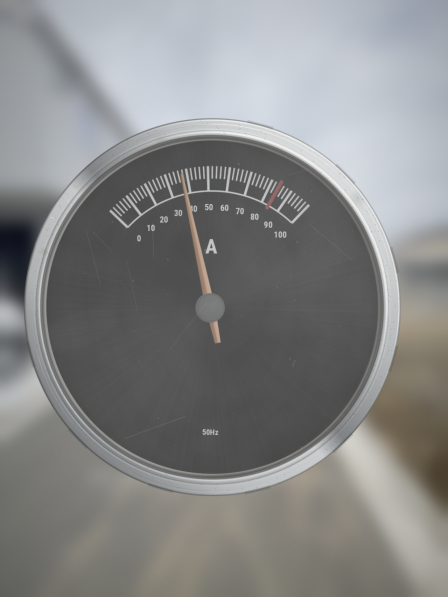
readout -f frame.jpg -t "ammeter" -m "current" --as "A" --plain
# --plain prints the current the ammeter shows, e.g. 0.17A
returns 38A
